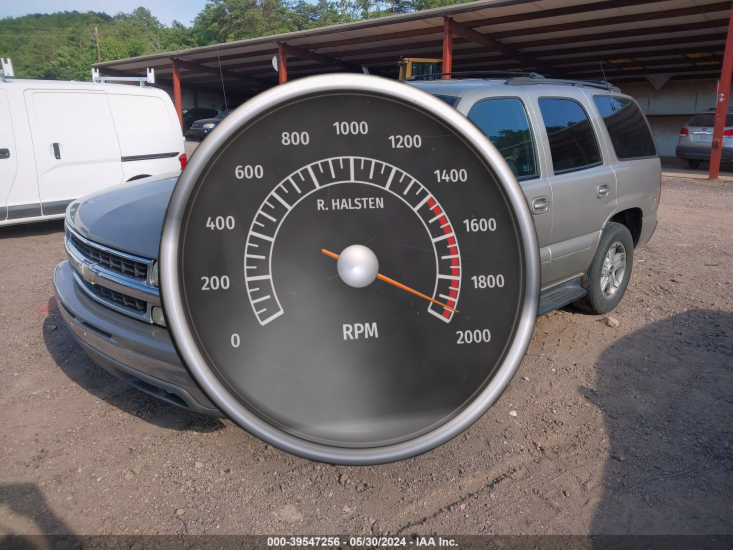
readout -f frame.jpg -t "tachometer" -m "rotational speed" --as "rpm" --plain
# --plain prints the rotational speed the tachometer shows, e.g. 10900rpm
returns 1950rpm
